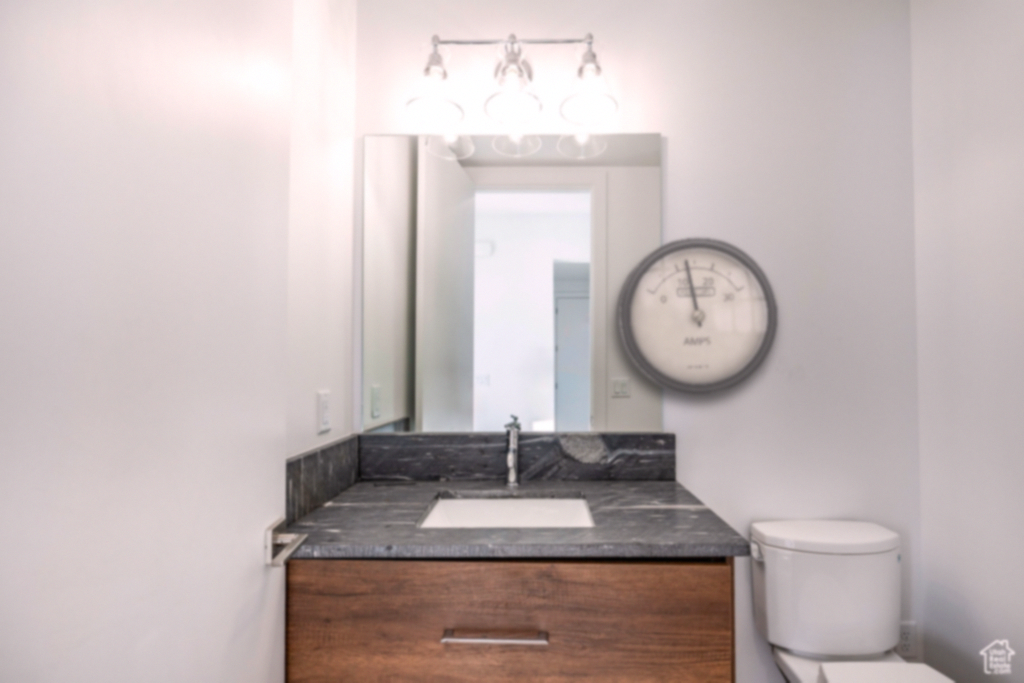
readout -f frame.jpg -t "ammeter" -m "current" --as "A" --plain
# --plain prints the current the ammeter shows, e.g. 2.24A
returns 12.5A
